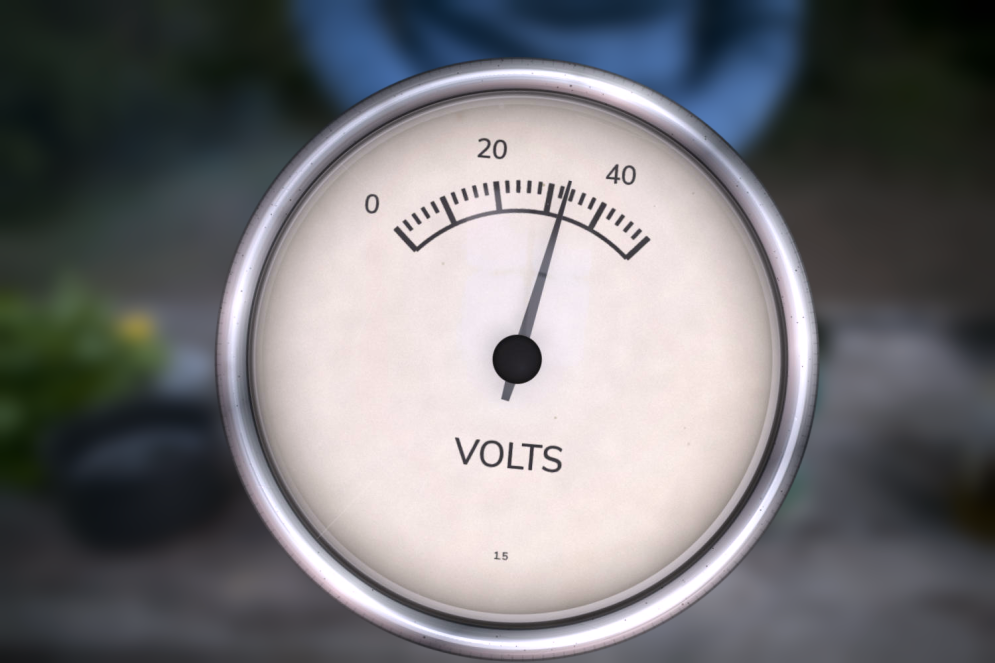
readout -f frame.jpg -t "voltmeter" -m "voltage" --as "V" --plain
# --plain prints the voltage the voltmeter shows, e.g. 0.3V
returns 33V
